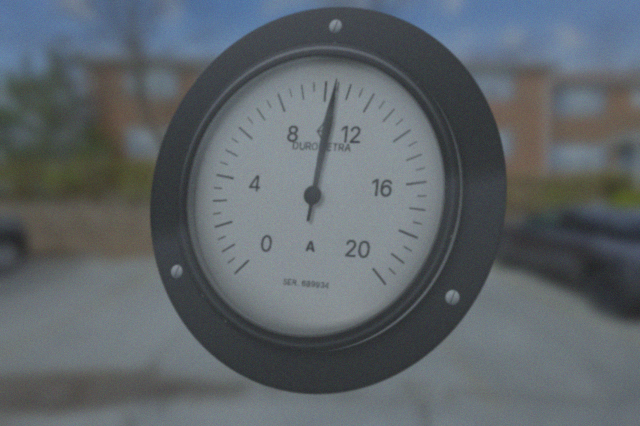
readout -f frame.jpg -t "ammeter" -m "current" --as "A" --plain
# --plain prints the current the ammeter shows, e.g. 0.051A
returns 10.5A
